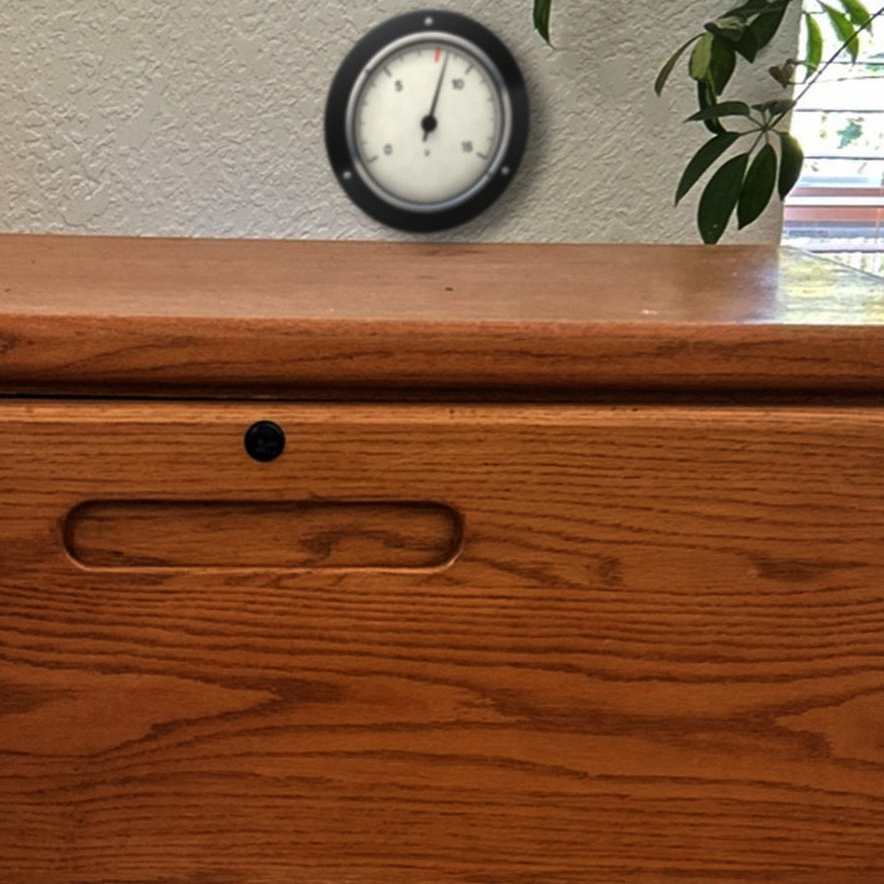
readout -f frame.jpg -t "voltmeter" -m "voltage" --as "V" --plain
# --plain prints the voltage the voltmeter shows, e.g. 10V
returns 8.5V
